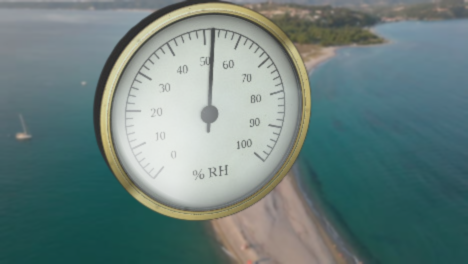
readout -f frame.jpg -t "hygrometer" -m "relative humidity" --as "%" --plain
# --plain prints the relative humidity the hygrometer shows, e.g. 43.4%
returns 52%
